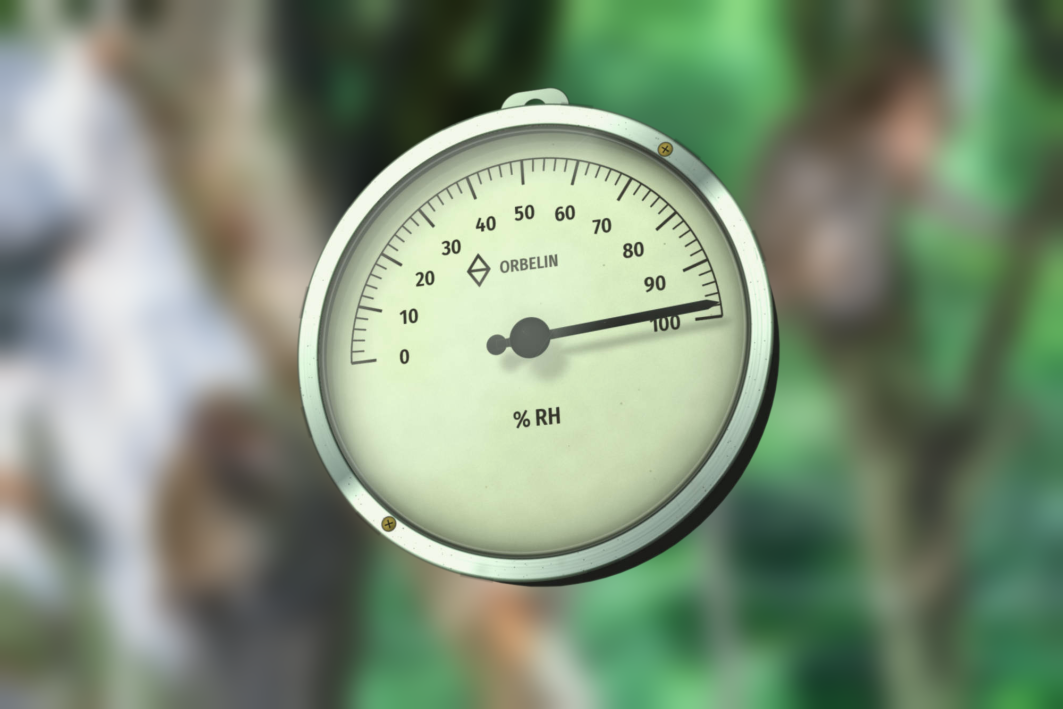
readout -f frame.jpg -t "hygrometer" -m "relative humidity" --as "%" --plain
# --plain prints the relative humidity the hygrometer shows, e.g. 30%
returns 98%
